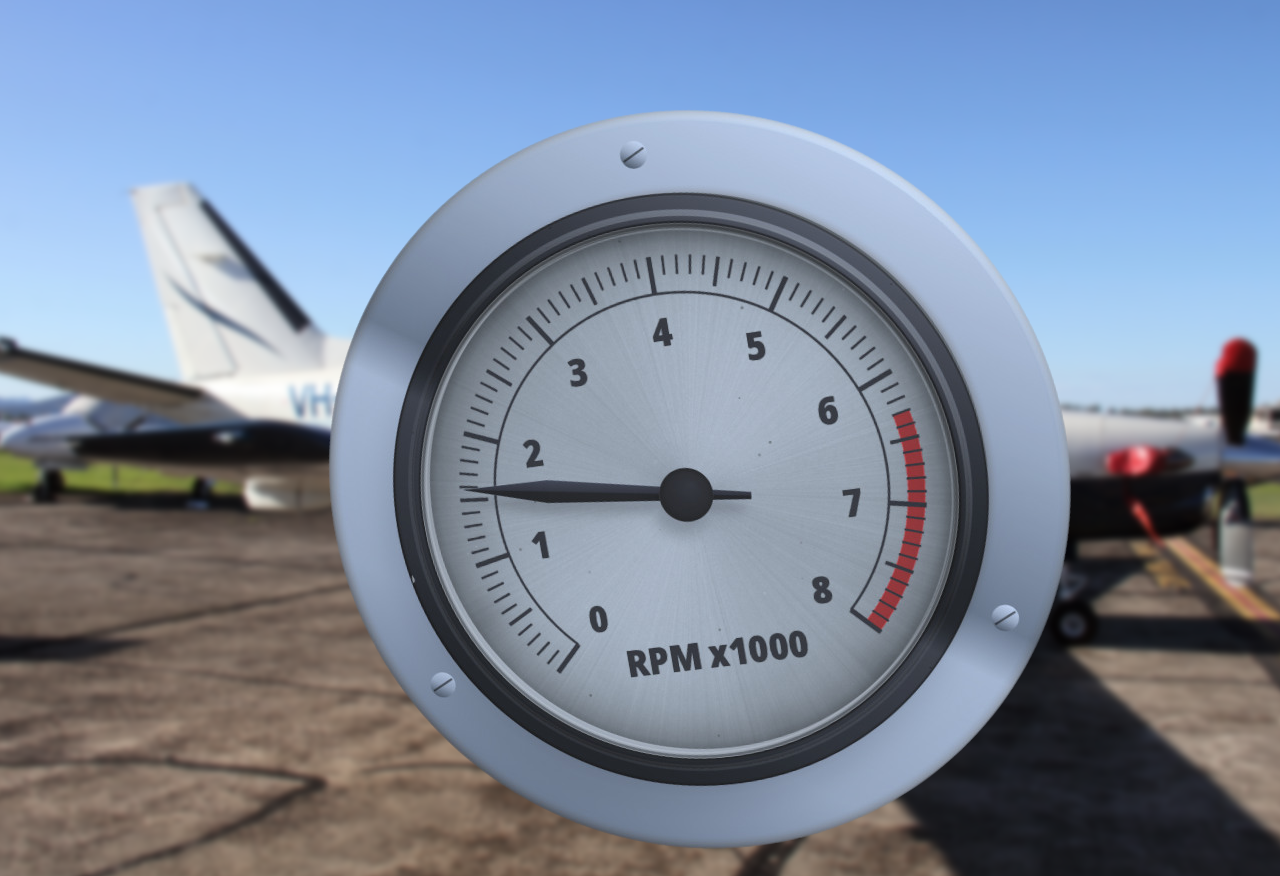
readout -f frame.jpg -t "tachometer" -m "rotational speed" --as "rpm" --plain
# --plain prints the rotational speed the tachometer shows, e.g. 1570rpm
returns 1600rpm
